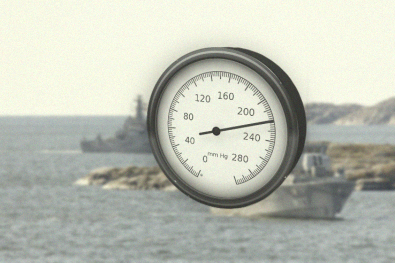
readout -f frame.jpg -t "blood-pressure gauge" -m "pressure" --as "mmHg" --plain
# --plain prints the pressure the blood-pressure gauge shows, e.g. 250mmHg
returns 220mmHg
